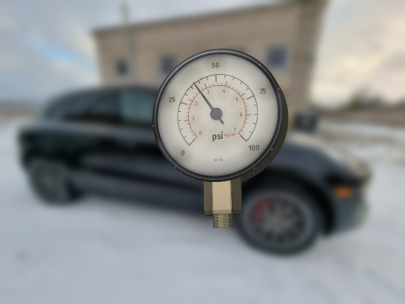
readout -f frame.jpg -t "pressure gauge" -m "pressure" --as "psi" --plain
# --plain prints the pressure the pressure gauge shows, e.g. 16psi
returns 37.5psi
